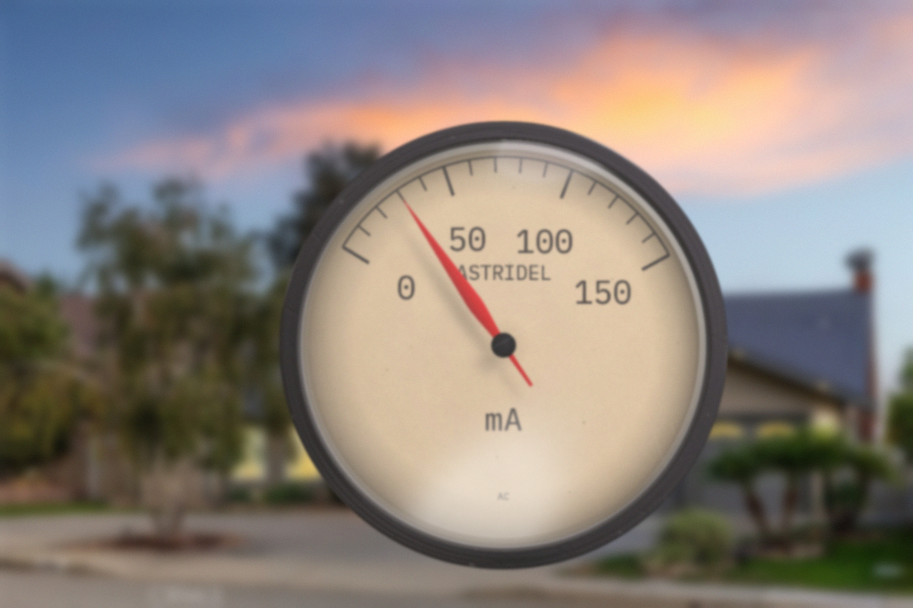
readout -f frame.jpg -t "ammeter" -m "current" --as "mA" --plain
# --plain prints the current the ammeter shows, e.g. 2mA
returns 30mA
